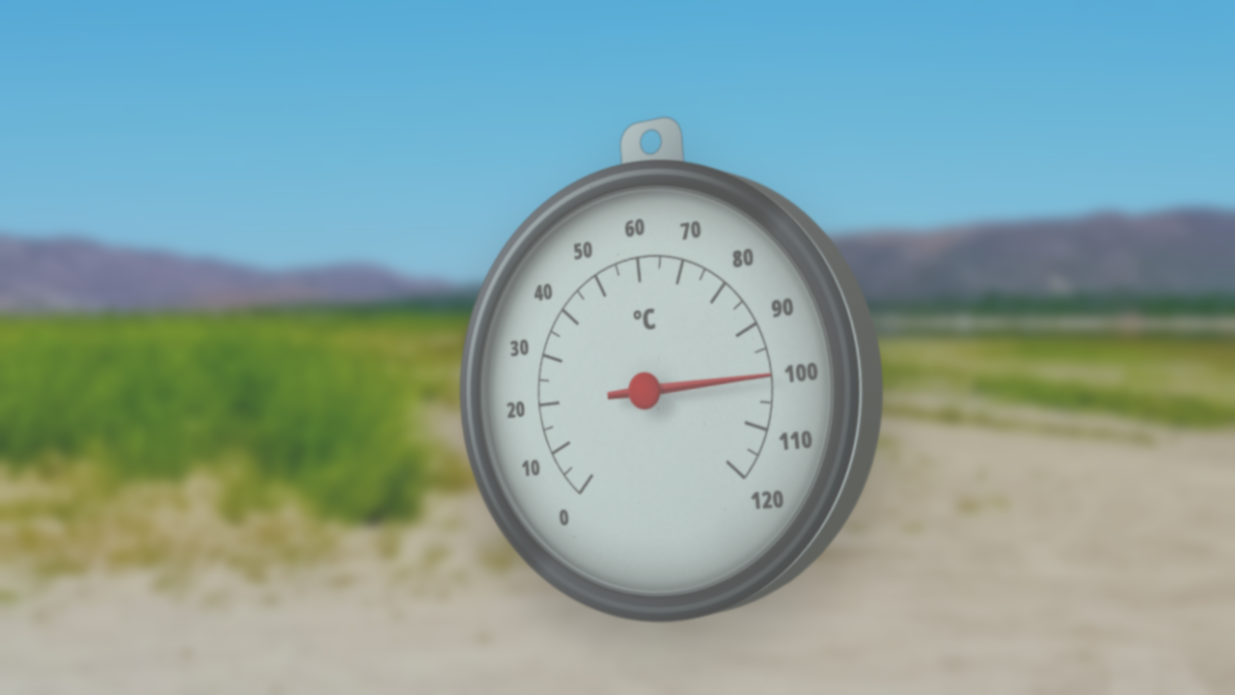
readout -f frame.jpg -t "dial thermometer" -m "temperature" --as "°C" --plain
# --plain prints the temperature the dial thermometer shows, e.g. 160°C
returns 100°C
